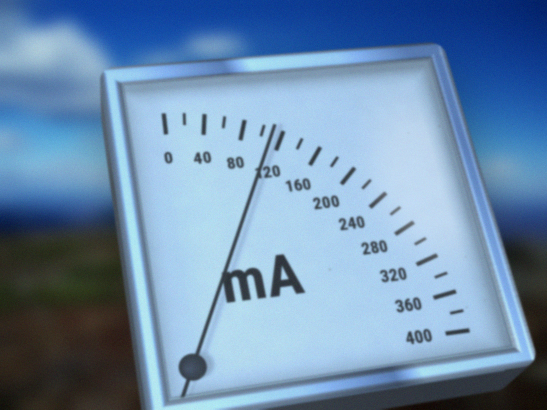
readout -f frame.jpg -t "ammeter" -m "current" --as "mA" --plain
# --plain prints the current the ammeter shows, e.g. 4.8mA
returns 110mA
